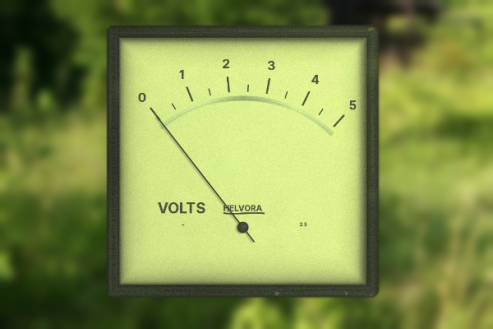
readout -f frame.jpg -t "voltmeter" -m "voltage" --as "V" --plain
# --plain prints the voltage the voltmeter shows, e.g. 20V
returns 0V
